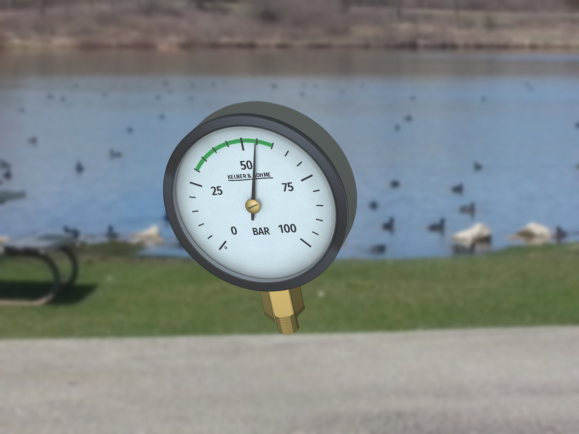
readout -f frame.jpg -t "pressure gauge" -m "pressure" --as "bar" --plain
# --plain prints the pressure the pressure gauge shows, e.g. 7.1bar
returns 55bar
